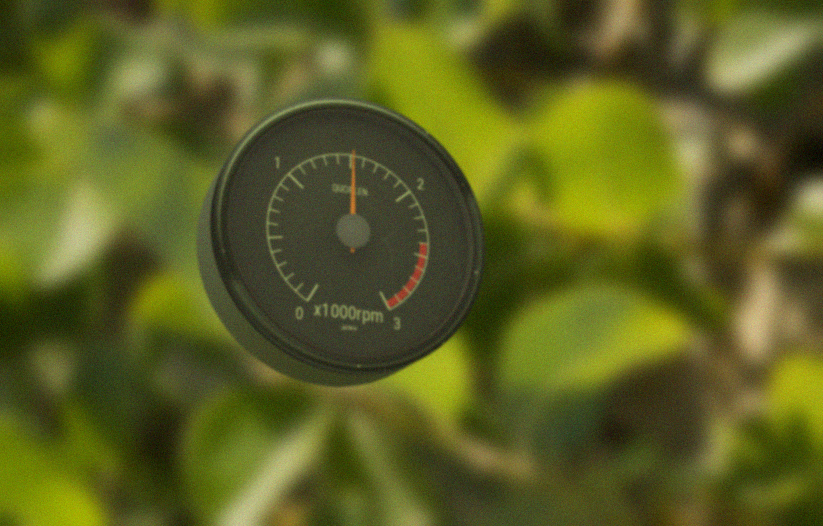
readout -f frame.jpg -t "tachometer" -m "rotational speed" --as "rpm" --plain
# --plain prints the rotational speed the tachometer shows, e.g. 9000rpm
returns 1500rpm
